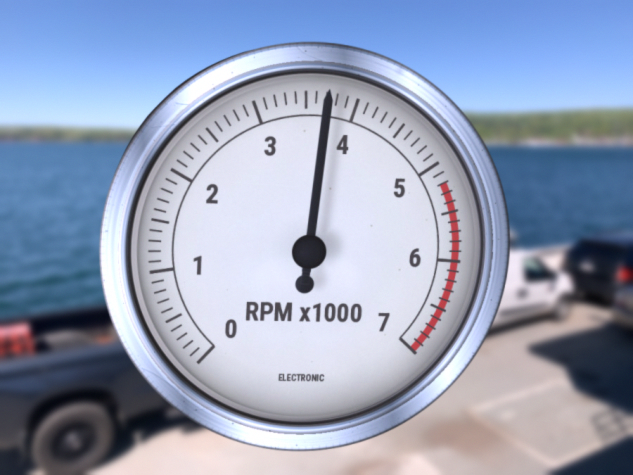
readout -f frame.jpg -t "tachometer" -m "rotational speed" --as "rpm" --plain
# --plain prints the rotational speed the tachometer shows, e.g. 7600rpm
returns 3700rpm
